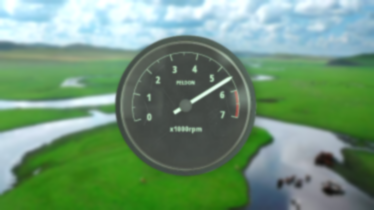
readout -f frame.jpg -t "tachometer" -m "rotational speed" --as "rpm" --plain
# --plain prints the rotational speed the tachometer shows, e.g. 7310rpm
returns 5500rpm
